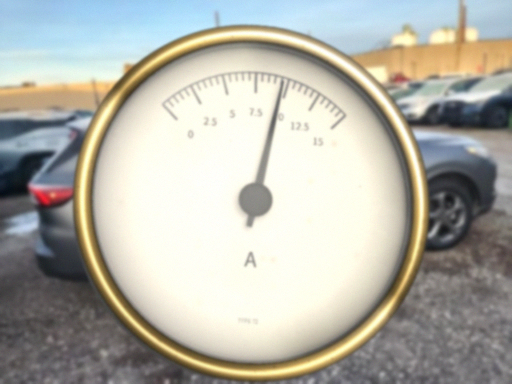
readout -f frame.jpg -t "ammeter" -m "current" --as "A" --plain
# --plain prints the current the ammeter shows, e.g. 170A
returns 9.5A
